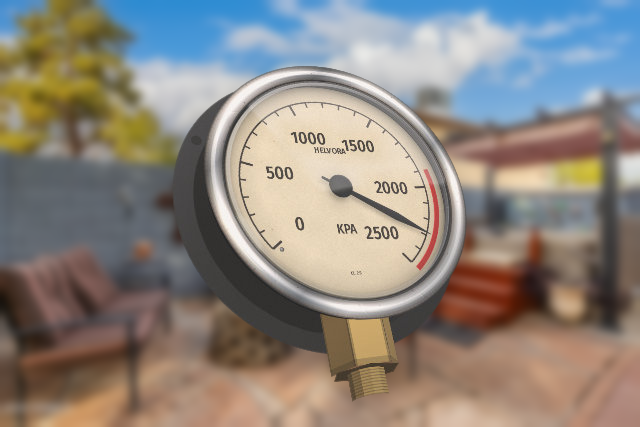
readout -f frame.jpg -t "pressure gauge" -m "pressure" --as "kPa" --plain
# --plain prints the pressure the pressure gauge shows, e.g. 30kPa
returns 2300kPa
